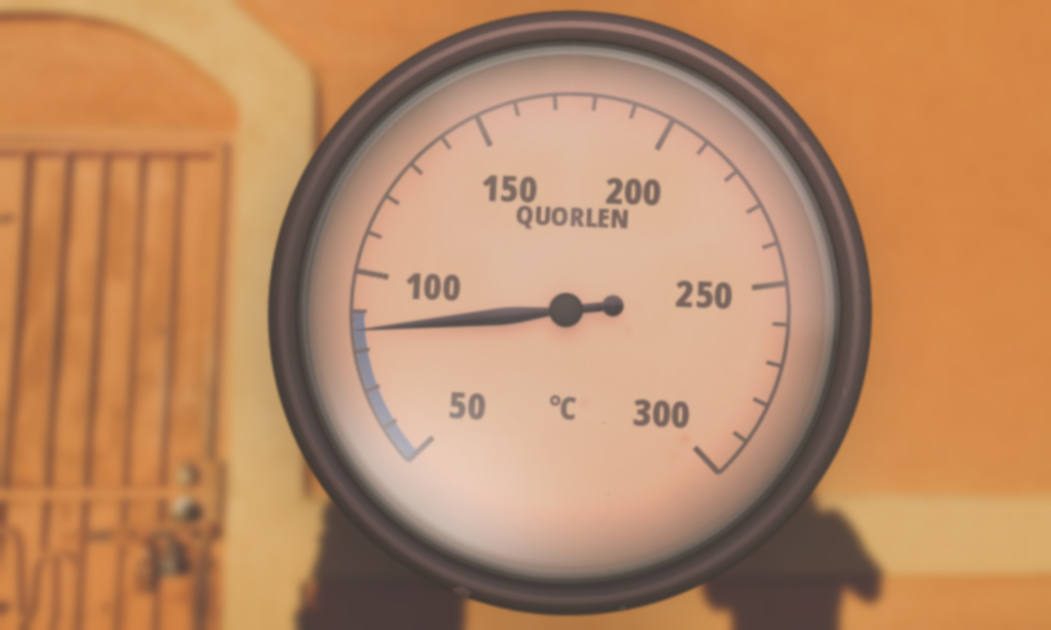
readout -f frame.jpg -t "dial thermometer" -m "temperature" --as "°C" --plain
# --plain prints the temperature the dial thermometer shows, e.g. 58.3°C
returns 85°C
